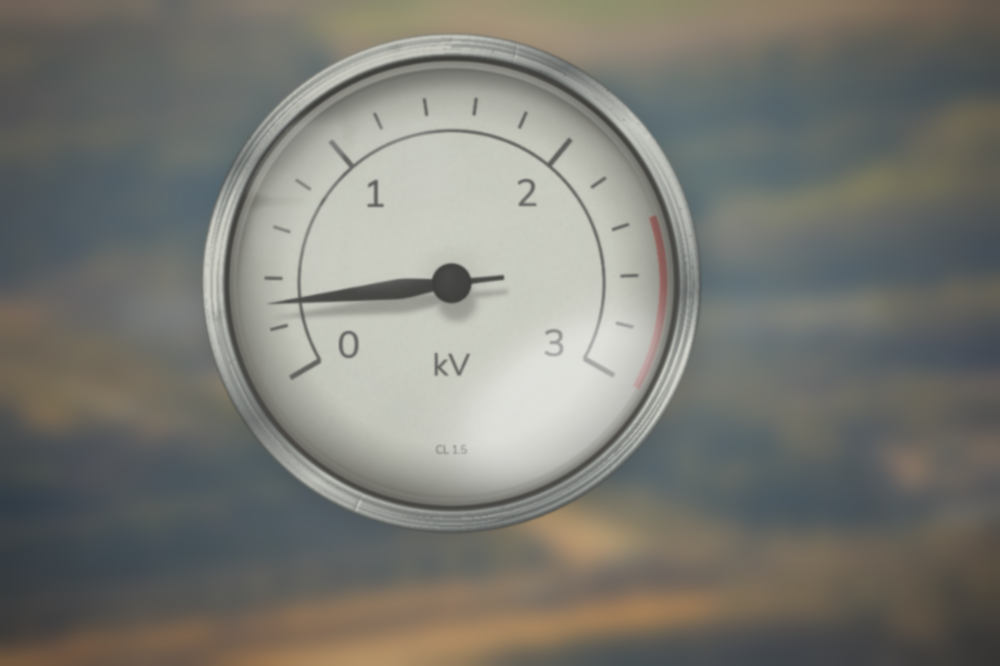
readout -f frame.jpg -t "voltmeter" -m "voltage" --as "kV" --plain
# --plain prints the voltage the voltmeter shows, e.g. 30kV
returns 0.3kV
